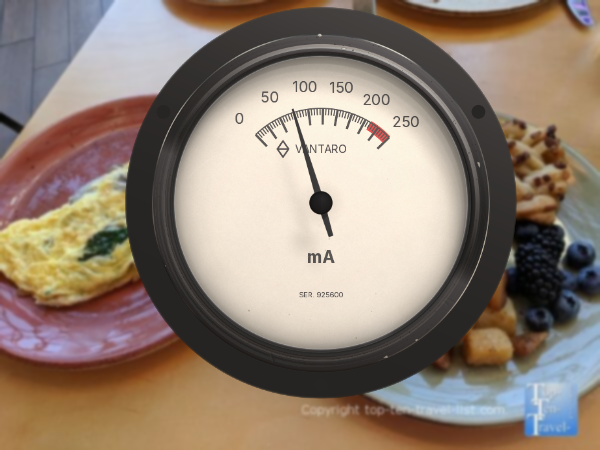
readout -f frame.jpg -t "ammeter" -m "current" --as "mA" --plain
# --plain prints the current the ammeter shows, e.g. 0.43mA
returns 75mA
